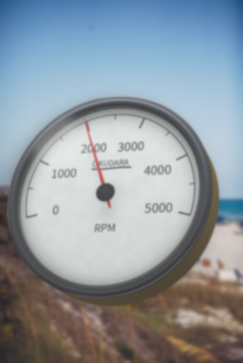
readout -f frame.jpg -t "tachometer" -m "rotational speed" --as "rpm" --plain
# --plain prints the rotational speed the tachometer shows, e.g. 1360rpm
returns 2000rpm
